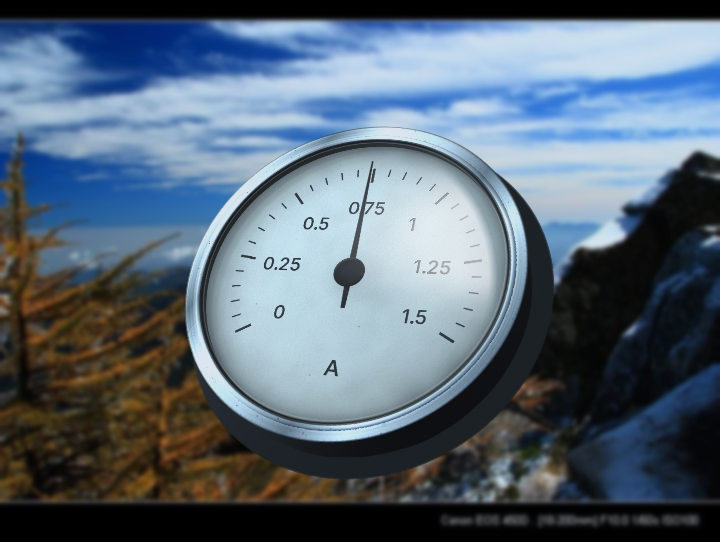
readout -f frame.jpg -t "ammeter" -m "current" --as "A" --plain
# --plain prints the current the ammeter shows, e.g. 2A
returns 0.75A
